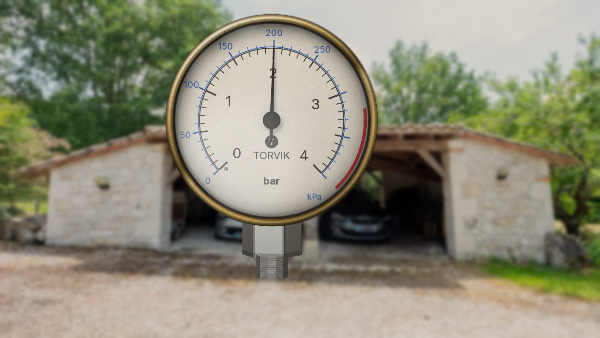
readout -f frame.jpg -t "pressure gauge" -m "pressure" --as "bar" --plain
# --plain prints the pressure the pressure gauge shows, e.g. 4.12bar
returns 2bar
